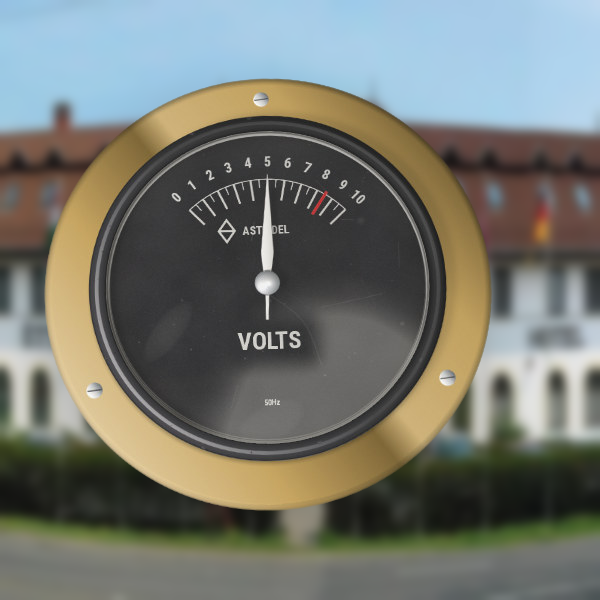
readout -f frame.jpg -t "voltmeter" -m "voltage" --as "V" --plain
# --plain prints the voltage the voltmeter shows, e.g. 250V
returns 5V
